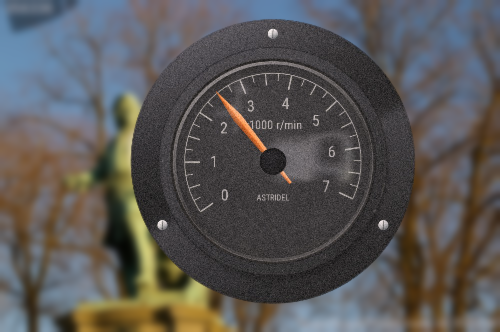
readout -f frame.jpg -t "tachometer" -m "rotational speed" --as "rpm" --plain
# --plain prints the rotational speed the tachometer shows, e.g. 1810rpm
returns 2500rpm
